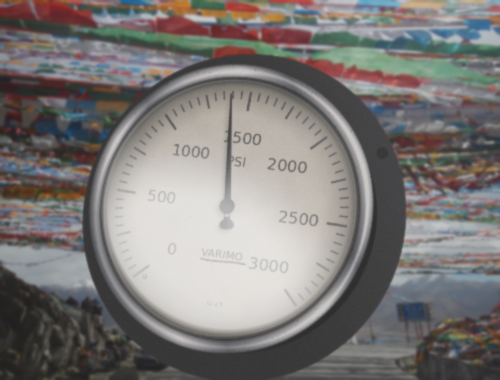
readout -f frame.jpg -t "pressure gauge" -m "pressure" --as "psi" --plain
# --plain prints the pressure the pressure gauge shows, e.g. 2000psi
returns 1400psi
